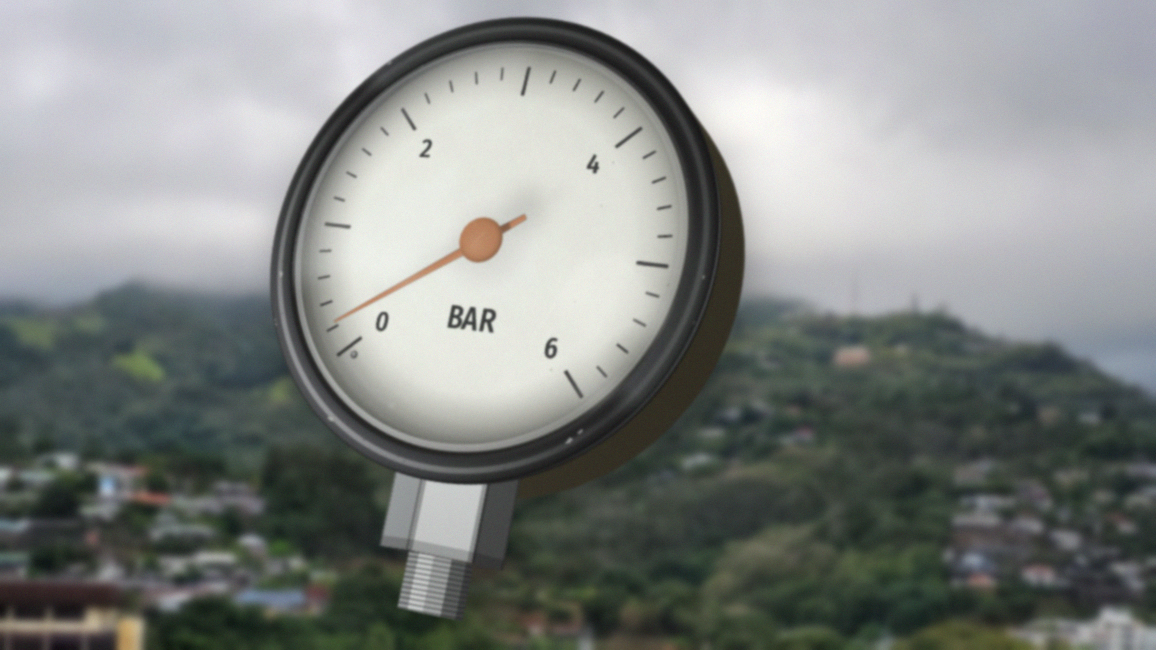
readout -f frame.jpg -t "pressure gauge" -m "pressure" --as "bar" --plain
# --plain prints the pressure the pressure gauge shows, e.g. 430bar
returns 0.2bar
